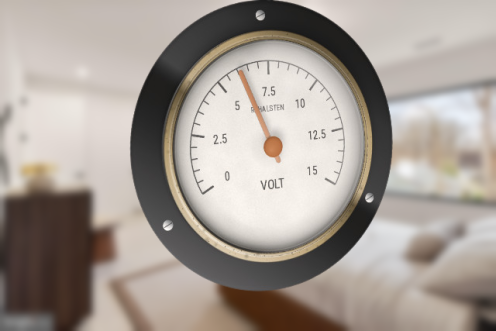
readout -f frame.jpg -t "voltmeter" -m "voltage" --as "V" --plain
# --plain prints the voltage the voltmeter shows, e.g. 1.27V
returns 6V
